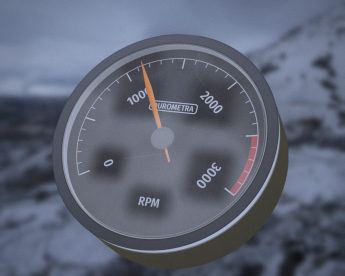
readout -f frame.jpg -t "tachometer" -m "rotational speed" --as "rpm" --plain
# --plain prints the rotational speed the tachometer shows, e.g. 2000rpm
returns 1150rpm
